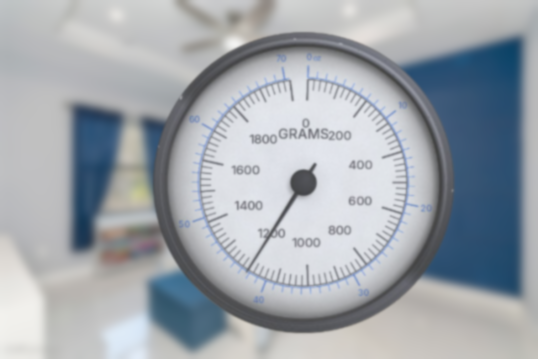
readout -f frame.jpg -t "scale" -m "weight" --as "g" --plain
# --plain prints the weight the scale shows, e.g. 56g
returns 1200g
